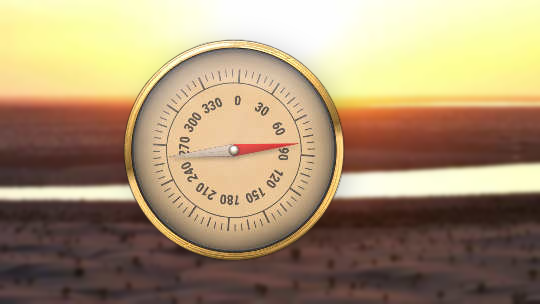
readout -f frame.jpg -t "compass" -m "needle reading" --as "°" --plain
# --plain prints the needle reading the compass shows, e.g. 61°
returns 80°
